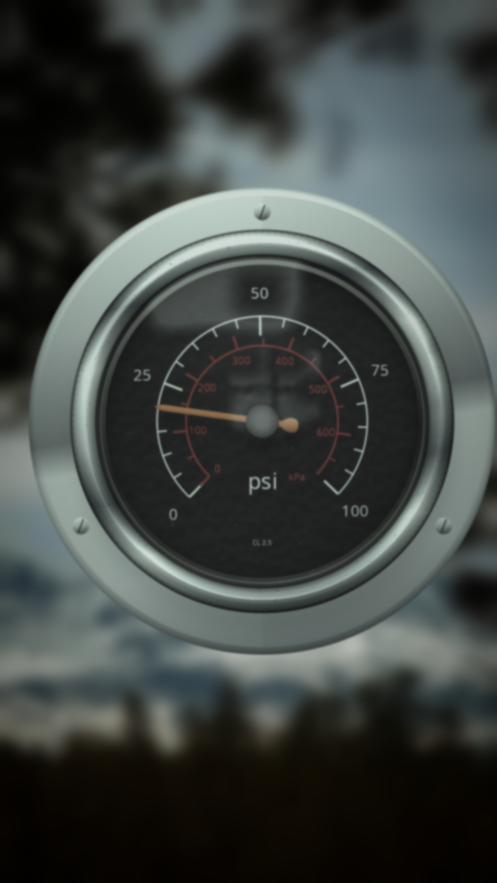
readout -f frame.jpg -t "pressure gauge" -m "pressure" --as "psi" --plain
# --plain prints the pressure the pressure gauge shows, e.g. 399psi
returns 20psi
